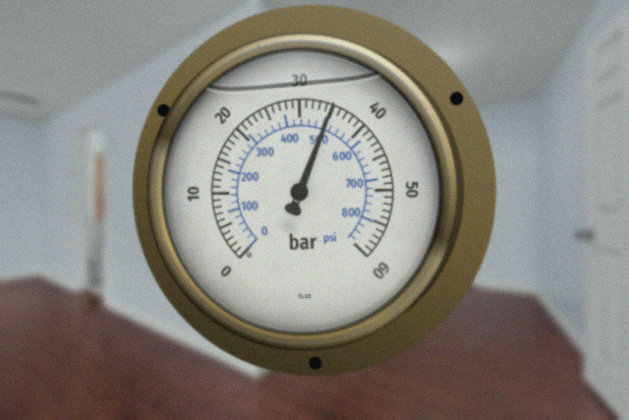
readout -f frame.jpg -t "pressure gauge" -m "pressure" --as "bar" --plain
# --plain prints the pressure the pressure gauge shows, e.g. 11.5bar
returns 35bar
